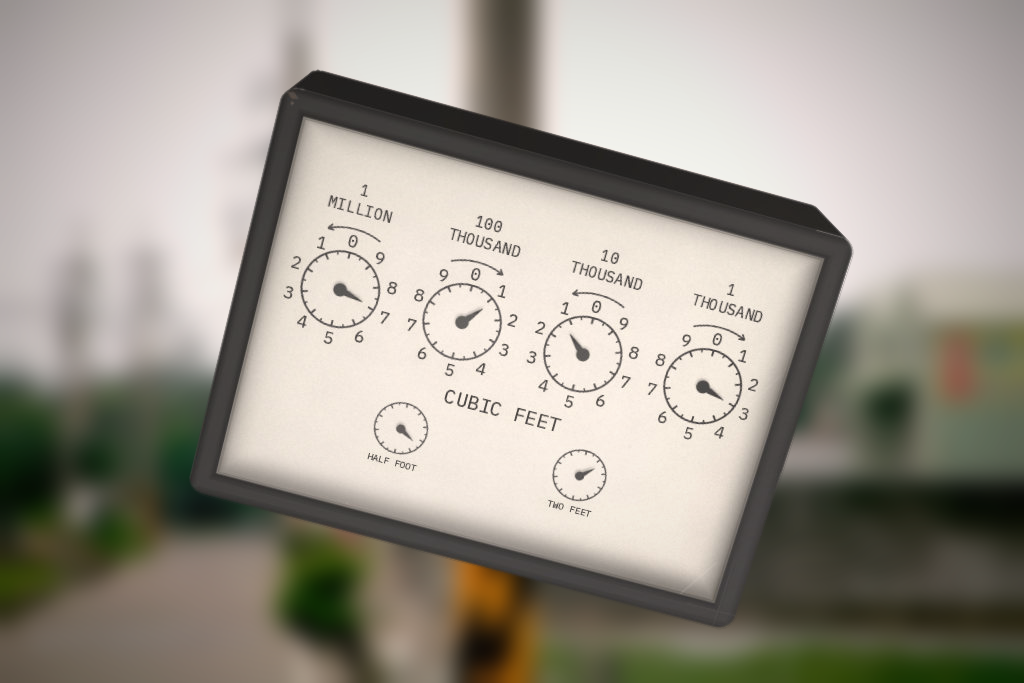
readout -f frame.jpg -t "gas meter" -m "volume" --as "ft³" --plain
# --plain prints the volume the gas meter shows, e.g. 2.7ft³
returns 711300ft³
